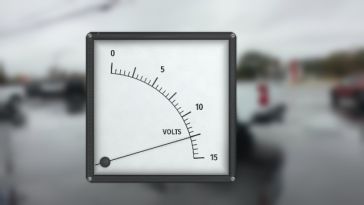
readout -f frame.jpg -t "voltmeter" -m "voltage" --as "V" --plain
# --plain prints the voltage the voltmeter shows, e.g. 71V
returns 12.5V
